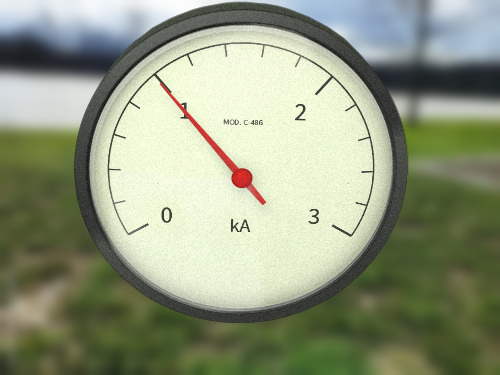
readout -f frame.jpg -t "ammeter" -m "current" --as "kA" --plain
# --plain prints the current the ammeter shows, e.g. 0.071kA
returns 1kA
